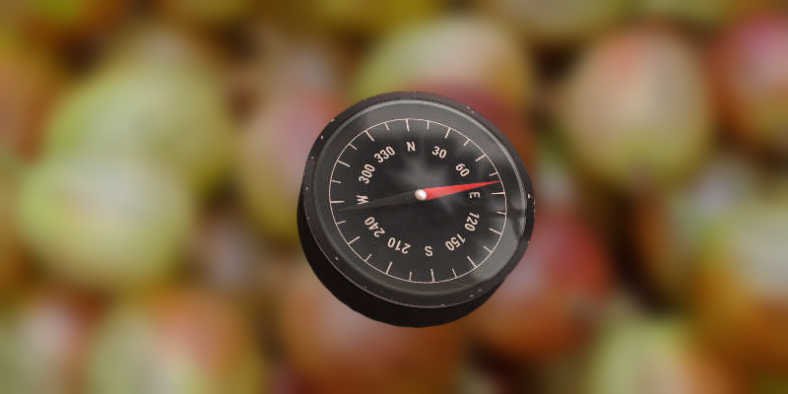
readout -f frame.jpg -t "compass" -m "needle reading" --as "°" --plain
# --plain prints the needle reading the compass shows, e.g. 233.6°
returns 82.5°
